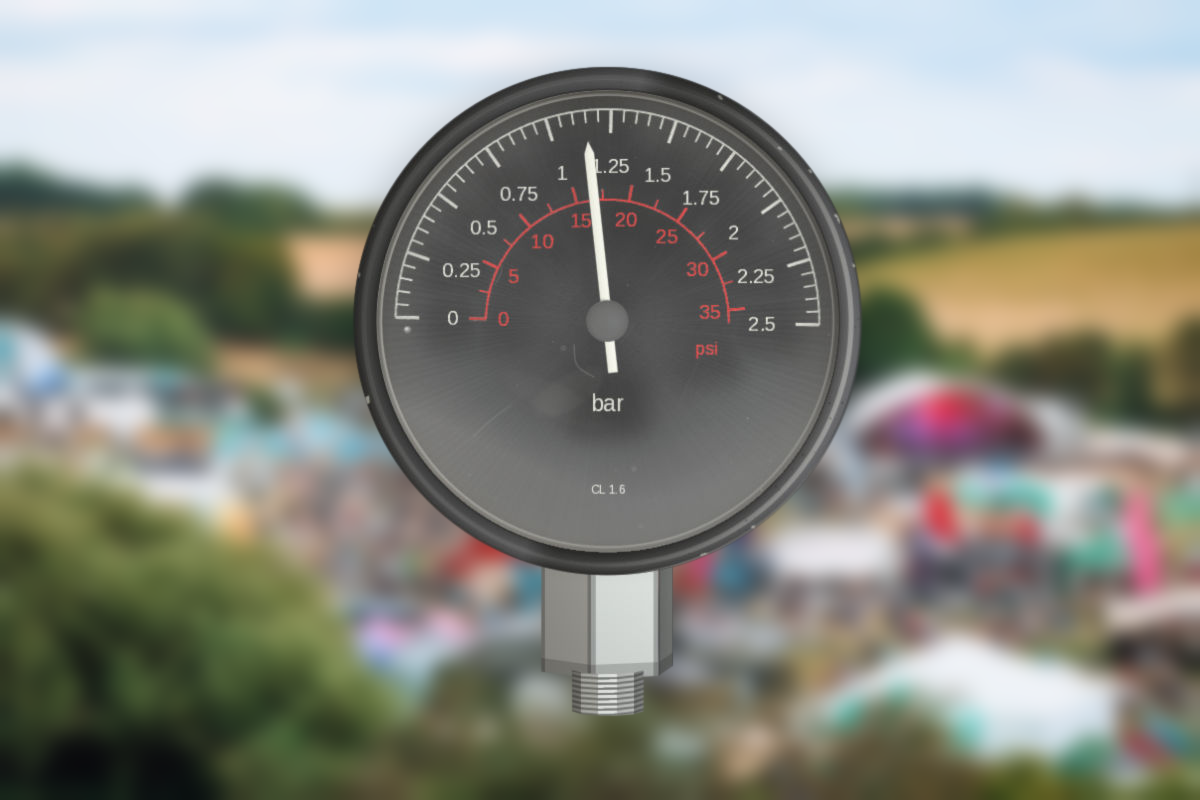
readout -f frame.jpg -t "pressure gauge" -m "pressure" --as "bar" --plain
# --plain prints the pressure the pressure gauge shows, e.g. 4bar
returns 1.15bar
